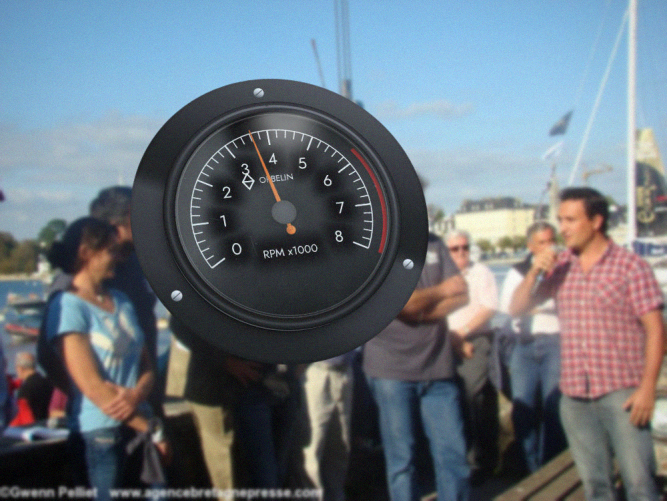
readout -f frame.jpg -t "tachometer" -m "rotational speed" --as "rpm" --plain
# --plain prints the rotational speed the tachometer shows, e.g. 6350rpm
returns 3600rpm
